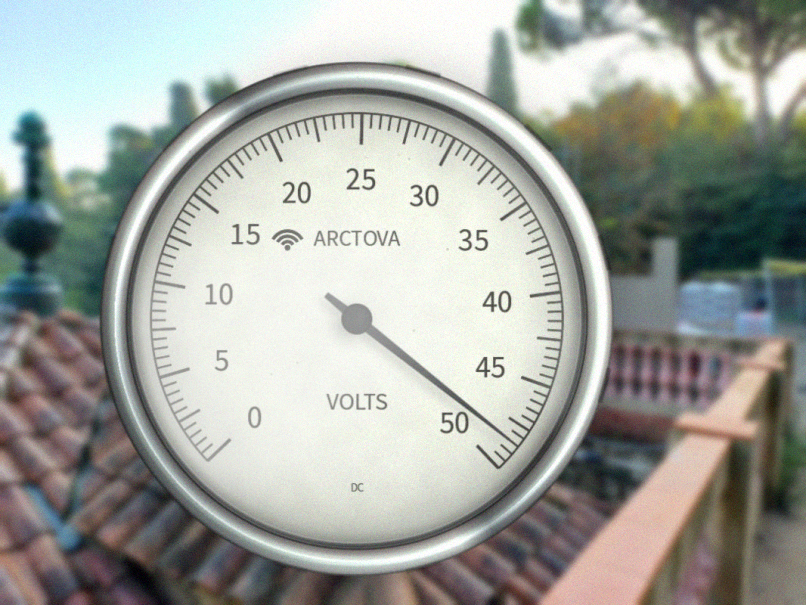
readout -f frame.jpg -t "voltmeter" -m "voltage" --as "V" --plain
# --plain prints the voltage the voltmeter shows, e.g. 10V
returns 48.5V
